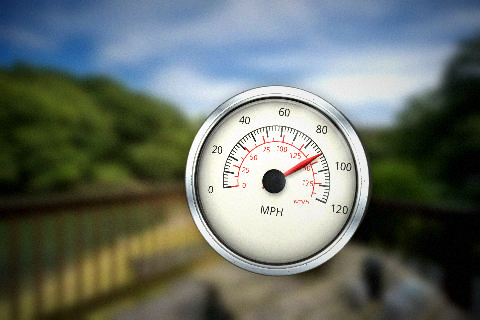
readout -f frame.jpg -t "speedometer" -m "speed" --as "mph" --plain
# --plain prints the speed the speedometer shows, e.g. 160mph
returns 90mph
